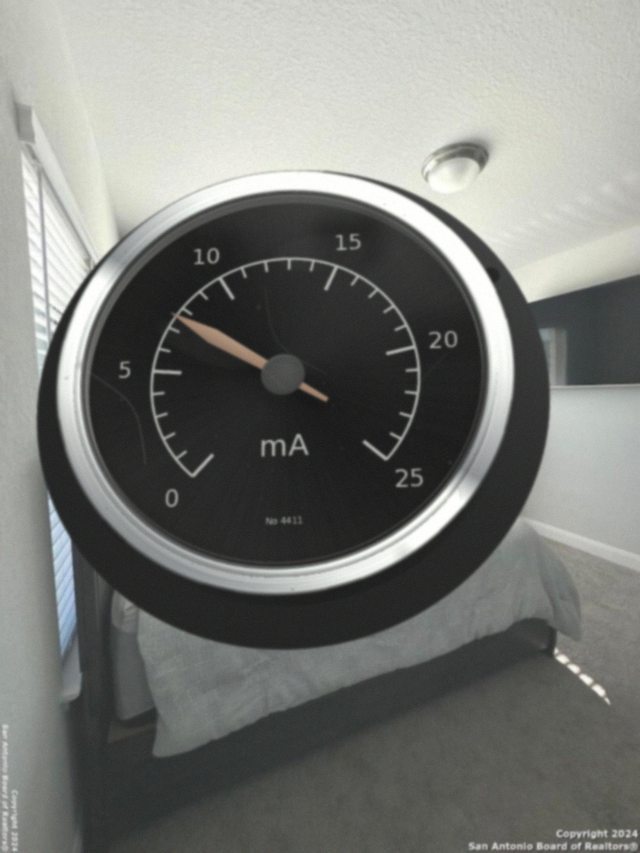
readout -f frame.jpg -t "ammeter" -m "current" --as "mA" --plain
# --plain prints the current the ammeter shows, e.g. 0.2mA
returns 7.5mA
